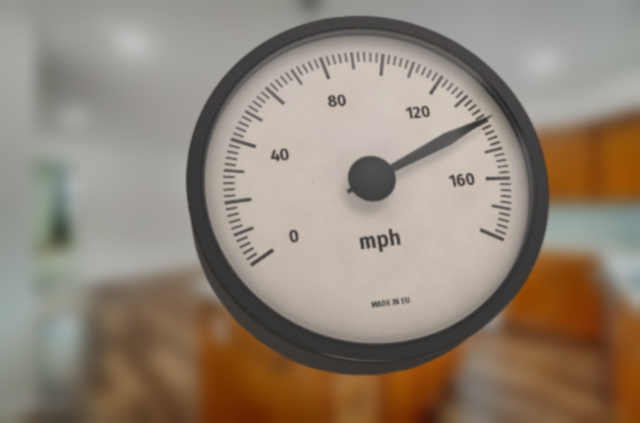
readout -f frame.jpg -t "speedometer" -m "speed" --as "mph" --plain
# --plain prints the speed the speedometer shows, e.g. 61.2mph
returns 140mph
